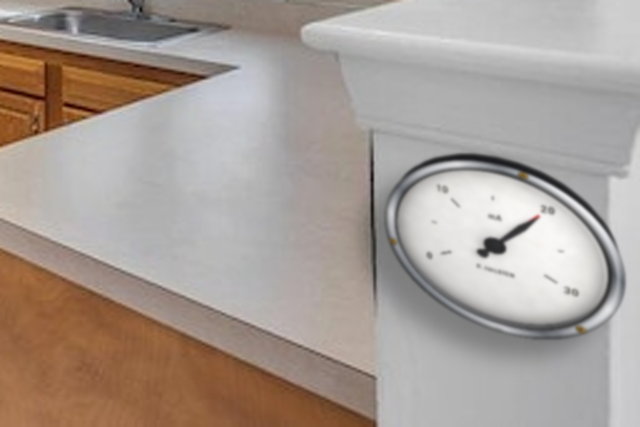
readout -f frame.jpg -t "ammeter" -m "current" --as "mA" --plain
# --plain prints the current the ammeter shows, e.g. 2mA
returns 20mA
